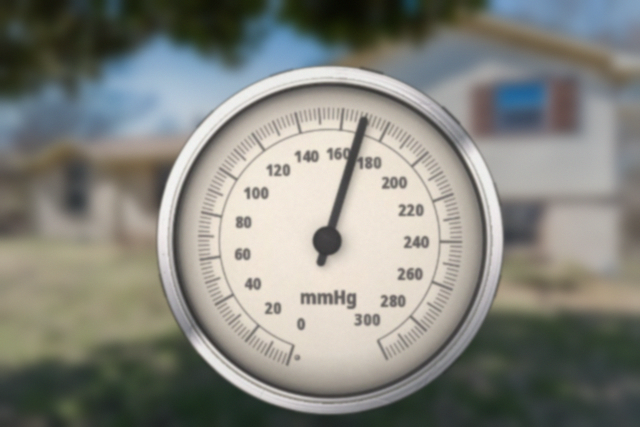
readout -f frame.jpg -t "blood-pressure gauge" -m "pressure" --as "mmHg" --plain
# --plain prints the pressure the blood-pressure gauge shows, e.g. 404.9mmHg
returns 170mmHg
